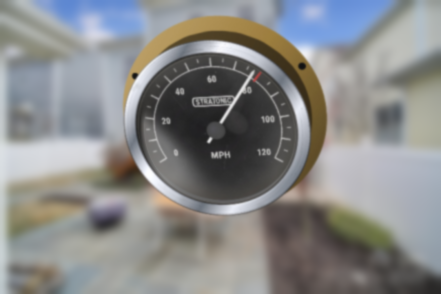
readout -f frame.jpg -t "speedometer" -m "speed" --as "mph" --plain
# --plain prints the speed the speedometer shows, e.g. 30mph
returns 77.5mph
